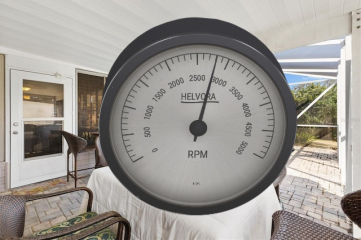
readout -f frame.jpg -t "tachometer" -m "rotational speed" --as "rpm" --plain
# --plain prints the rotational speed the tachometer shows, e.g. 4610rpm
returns 2800rpm
